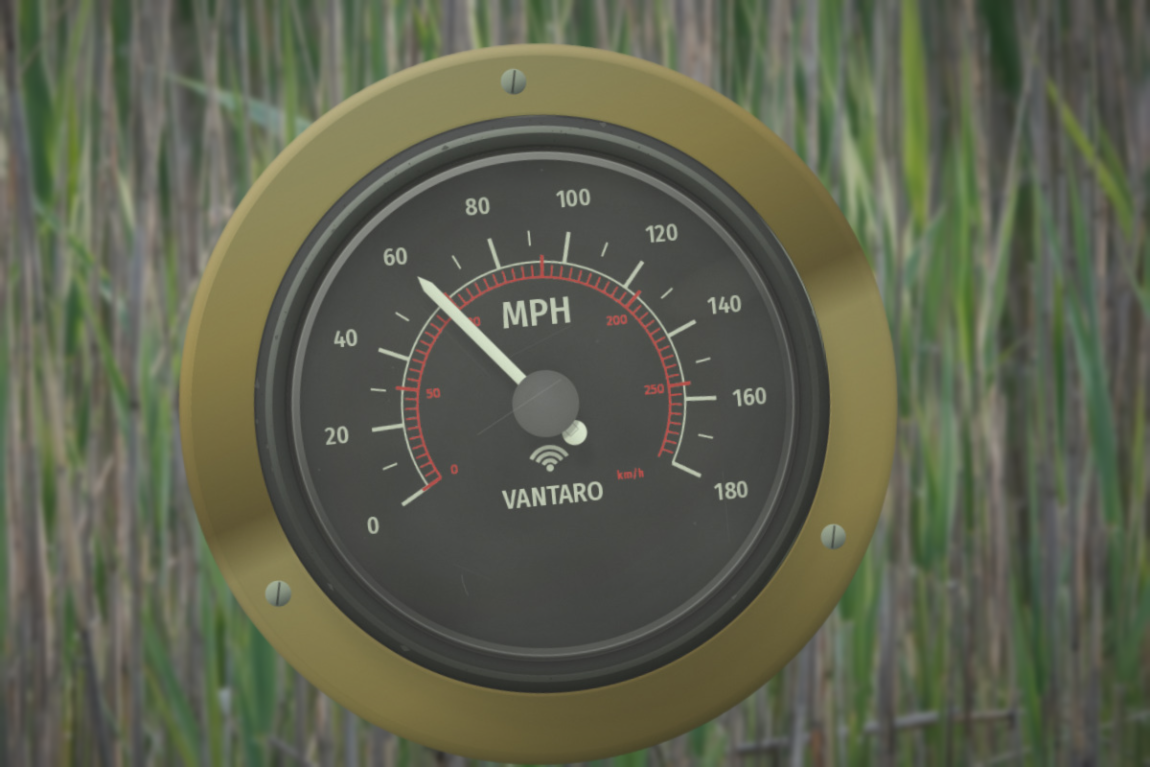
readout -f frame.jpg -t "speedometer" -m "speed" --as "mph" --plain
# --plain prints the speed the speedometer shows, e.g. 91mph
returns 60mph
